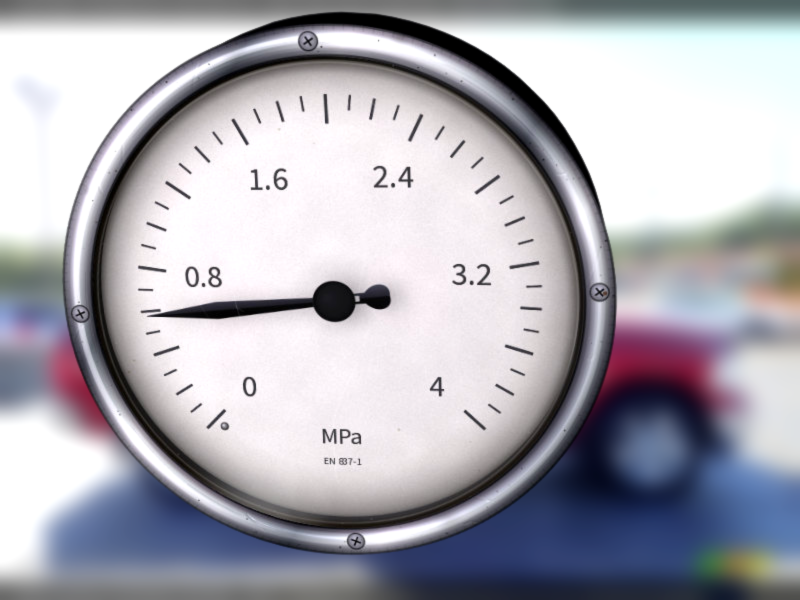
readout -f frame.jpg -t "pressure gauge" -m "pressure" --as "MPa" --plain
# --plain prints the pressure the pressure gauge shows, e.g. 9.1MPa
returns 0.6MPa
